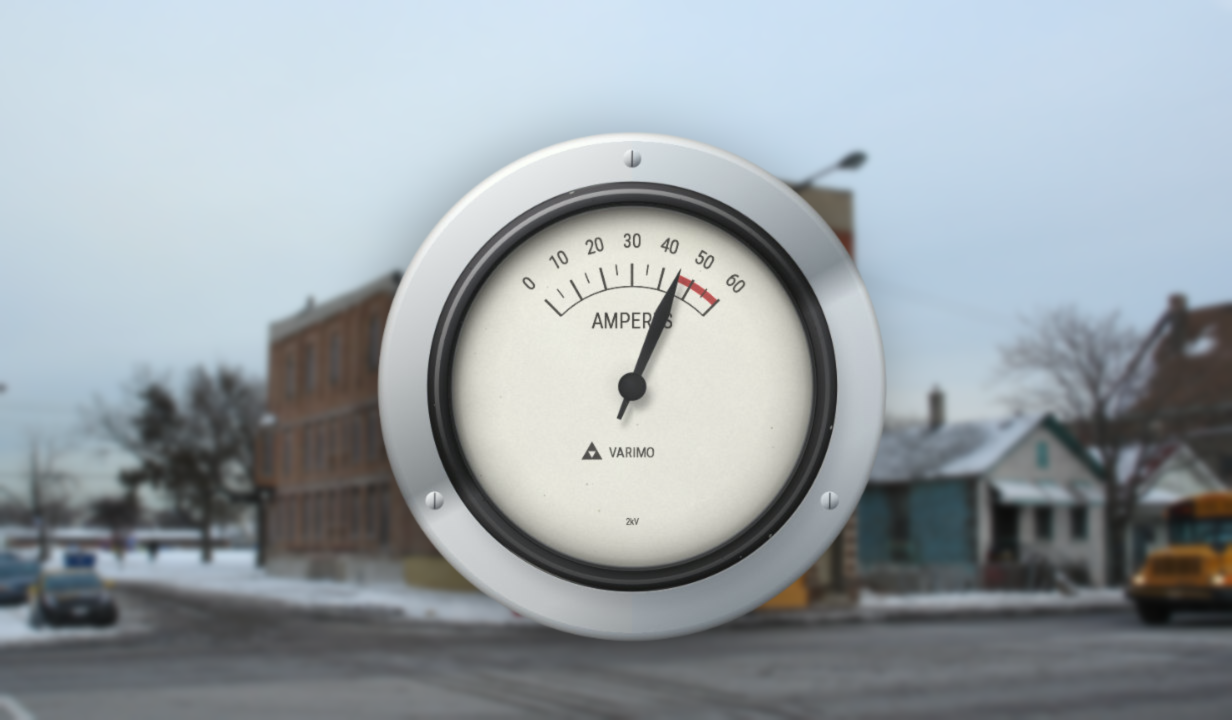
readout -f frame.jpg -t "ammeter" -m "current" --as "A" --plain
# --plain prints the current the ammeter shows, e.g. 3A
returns 45A
